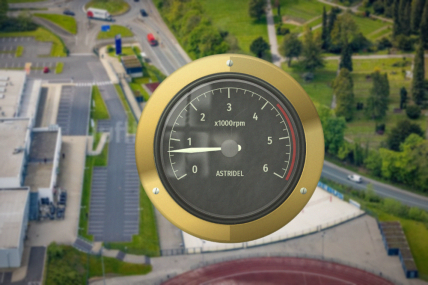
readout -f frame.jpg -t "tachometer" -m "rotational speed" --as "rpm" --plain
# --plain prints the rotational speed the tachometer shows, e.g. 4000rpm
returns 700rpm
